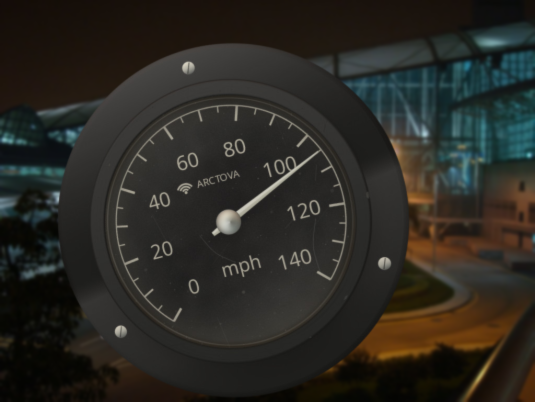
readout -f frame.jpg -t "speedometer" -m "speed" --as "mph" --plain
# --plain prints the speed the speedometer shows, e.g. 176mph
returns 105mph
